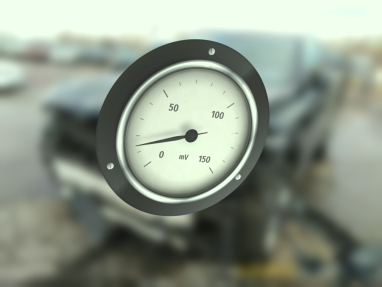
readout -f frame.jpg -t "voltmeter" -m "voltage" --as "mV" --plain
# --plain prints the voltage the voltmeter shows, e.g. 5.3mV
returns 15mV
